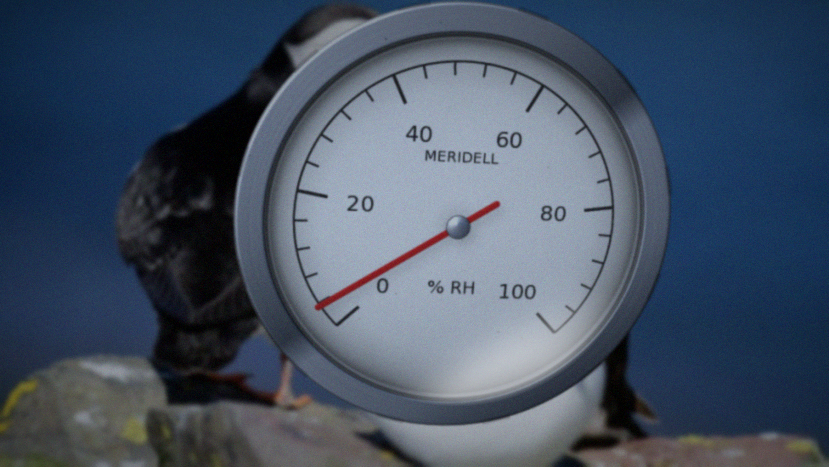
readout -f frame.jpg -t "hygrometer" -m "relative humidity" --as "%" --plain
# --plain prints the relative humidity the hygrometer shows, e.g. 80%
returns 4%
